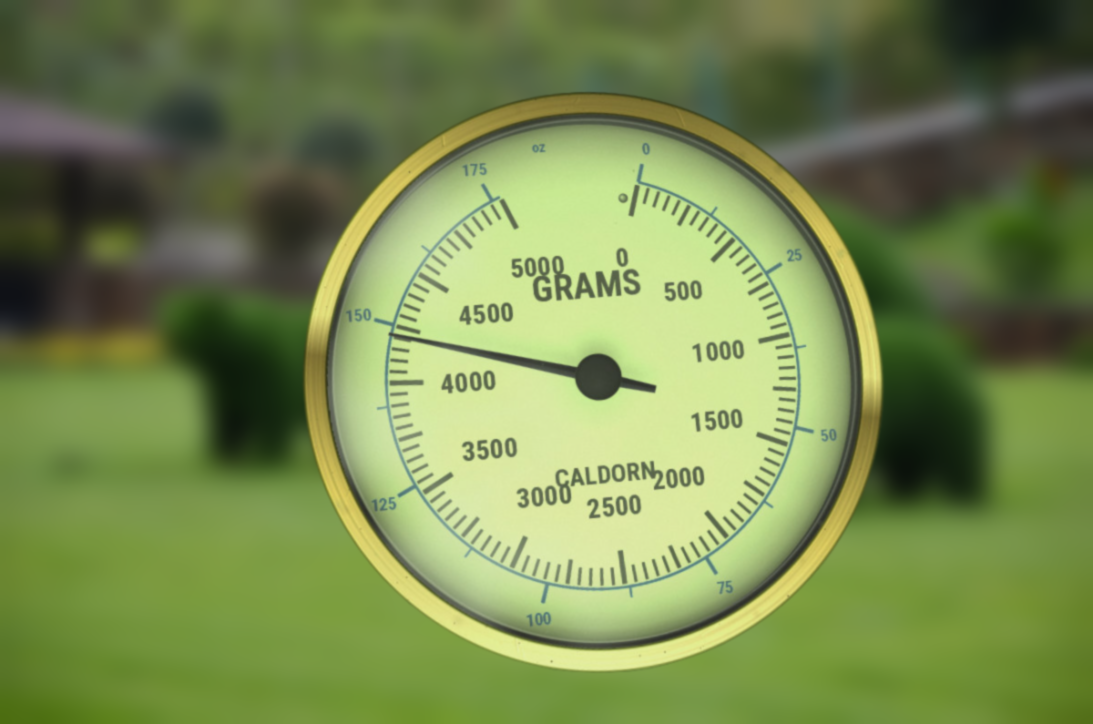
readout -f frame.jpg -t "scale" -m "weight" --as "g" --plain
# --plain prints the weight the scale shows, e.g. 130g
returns 4200g
